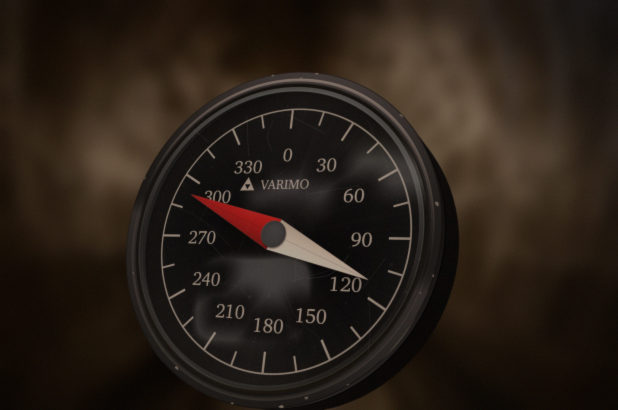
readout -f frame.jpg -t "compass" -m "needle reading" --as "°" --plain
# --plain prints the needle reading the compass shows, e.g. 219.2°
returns 292.5°
